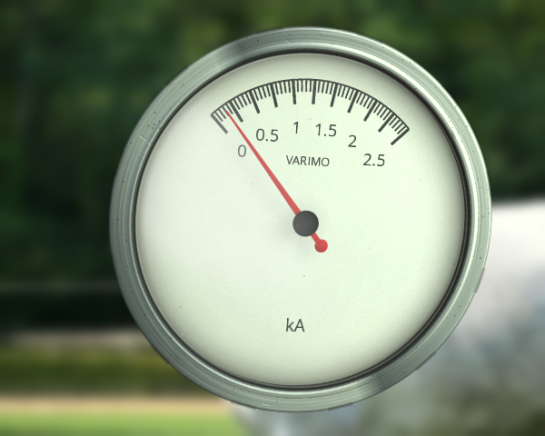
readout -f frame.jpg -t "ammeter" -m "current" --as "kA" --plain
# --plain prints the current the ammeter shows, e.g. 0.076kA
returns 0.15kA
